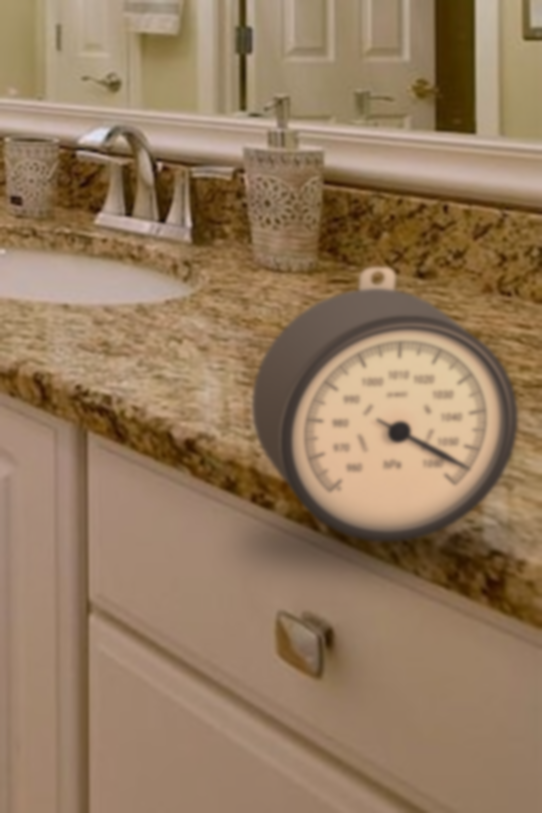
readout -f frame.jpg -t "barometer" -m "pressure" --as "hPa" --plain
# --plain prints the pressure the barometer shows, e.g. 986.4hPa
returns 1055hPa
